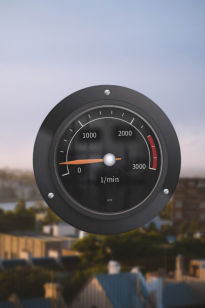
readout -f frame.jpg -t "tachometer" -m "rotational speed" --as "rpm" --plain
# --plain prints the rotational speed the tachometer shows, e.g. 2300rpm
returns 200rpm
